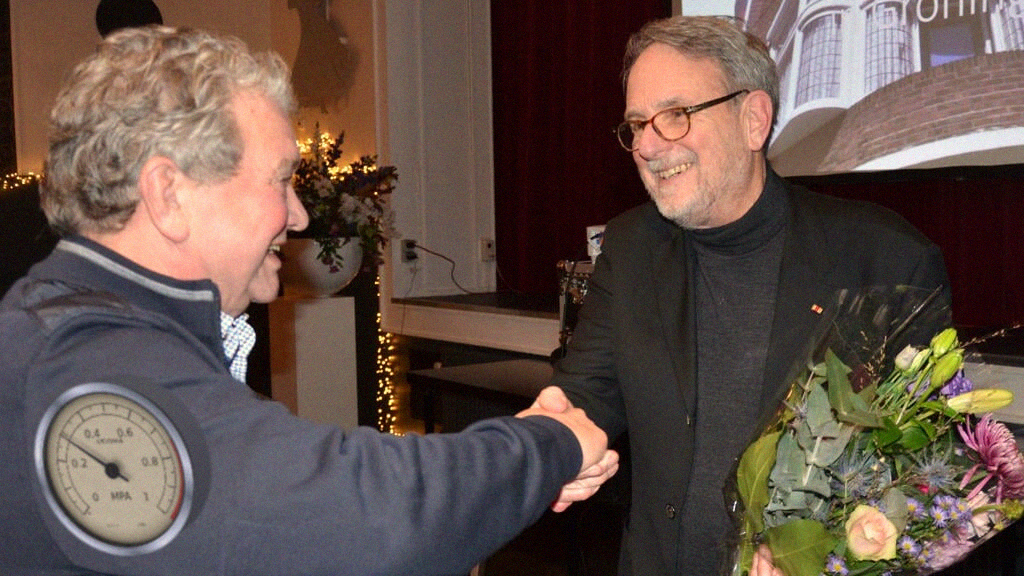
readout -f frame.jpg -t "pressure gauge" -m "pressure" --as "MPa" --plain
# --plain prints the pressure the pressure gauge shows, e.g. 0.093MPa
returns 0.3MPa
